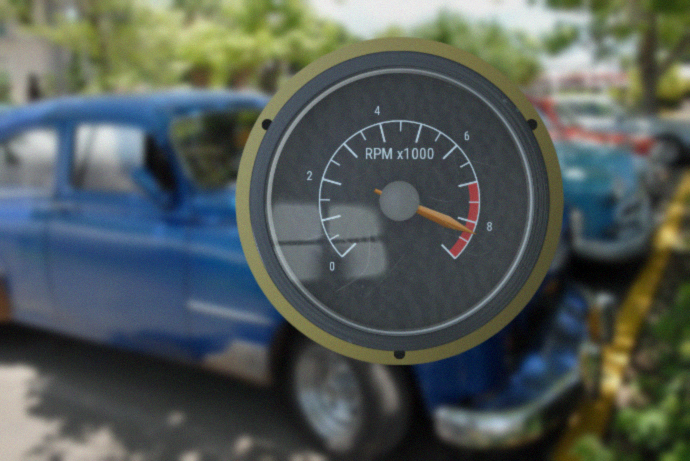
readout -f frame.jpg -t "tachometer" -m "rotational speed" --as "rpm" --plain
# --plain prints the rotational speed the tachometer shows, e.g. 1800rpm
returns 8250rpm
